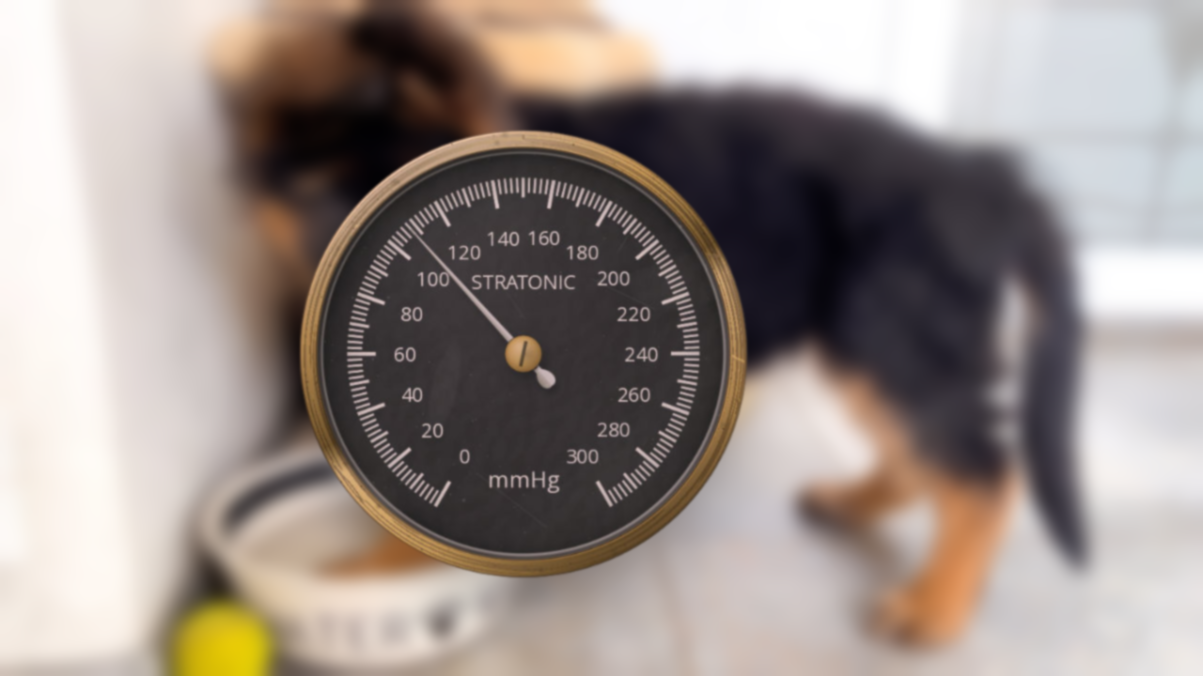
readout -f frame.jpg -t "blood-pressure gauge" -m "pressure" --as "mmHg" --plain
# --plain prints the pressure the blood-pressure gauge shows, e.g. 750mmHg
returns 108mmHg
